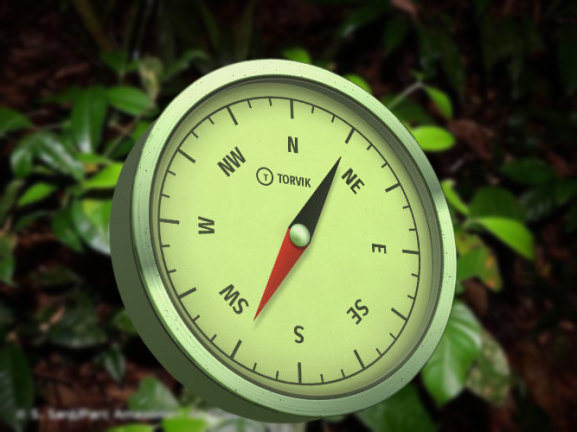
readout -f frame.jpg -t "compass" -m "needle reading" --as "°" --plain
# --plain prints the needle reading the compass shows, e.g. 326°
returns 210°
